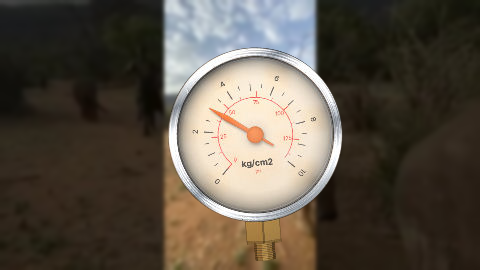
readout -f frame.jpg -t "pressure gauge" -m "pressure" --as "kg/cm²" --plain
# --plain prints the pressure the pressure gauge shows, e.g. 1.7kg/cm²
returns 3kg/cm²
